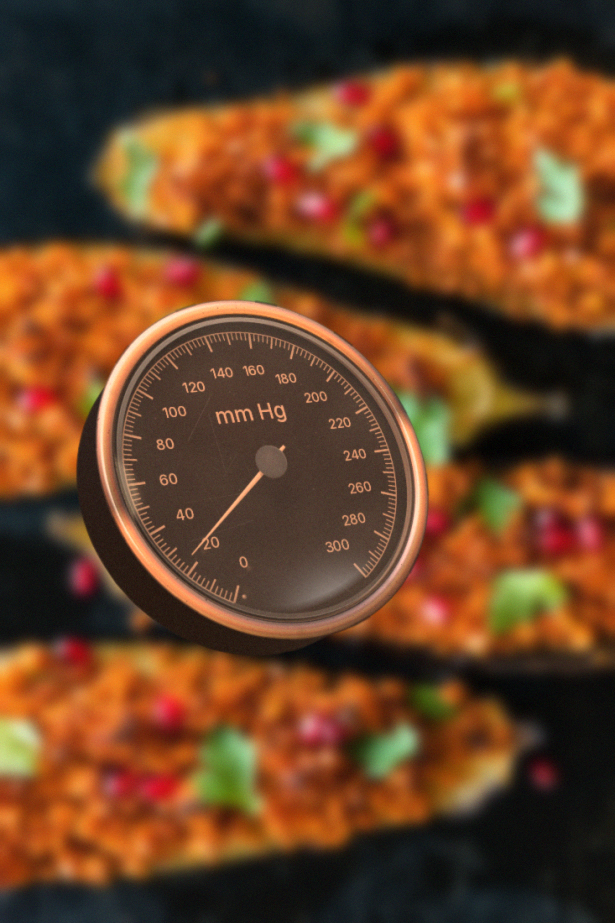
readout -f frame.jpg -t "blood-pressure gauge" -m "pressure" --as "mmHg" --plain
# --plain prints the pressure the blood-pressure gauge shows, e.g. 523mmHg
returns 24mmHg
